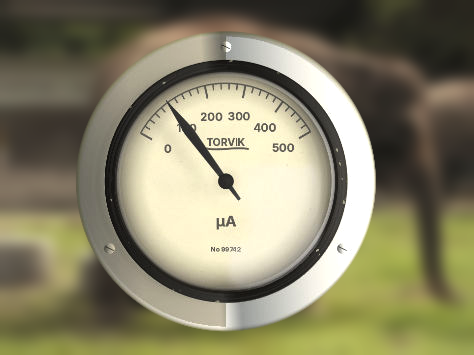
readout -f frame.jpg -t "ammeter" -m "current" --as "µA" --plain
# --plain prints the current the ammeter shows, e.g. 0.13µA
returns 100µA
